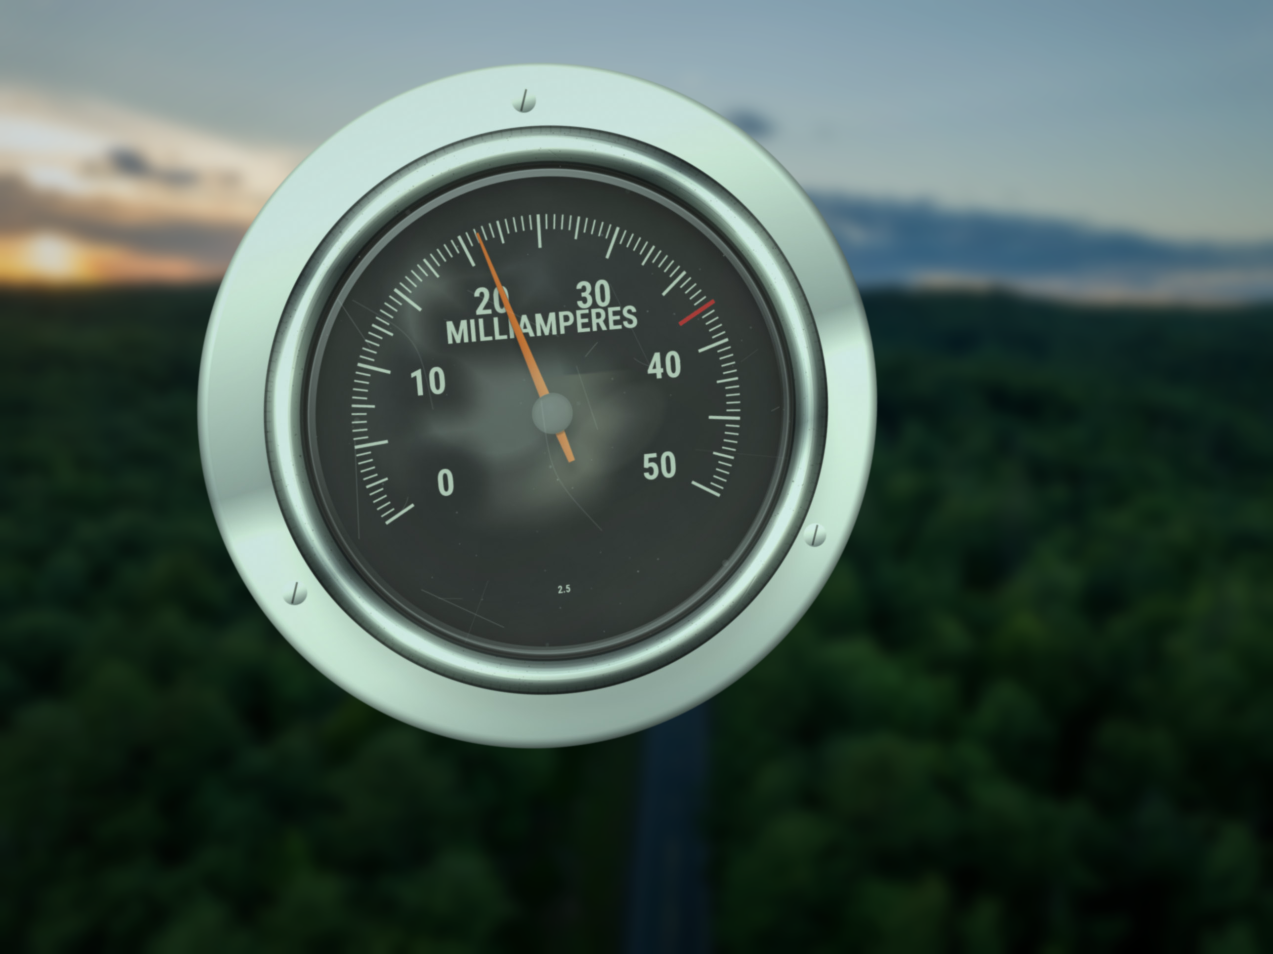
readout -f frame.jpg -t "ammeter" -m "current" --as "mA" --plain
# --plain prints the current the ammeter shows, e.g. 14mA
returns 21mA
